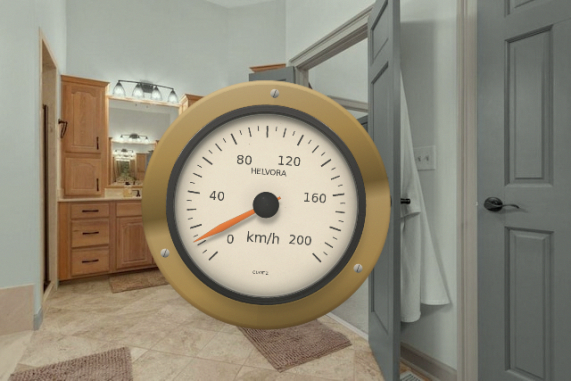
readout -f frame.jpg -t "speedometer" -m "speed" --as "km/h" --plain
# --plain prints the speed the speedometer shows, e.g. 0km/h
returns 12.5km/h
